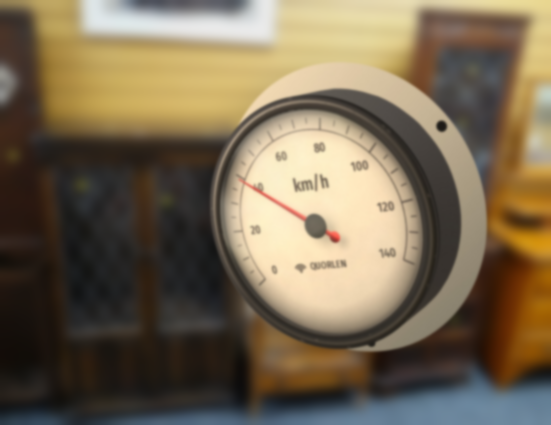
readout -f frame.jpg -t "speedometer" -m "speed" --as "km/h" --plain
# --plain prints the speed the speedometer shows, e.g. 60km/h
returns 40km/h
